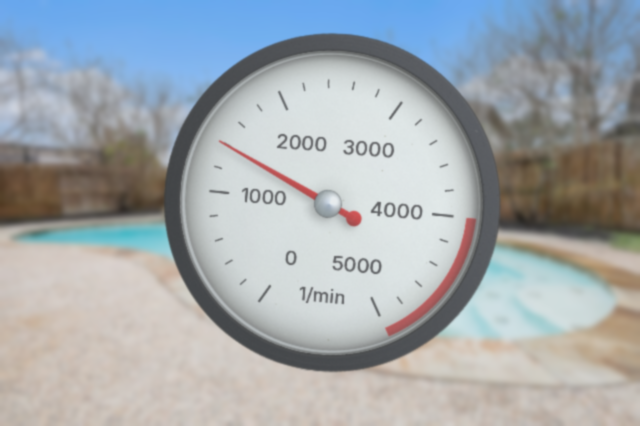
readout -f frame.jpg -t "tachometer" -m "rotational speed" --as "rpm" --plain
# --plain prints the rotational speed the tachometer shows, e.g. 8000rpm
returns 1400rpm
